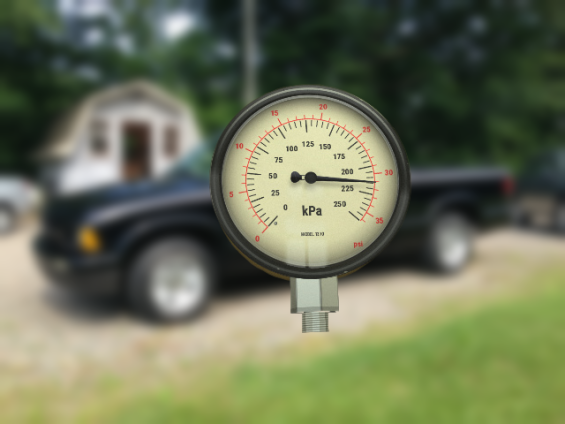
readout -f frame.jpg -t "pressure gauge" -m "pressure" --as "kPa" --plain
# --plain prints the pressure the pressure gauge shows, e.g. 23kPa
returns 215kPa
